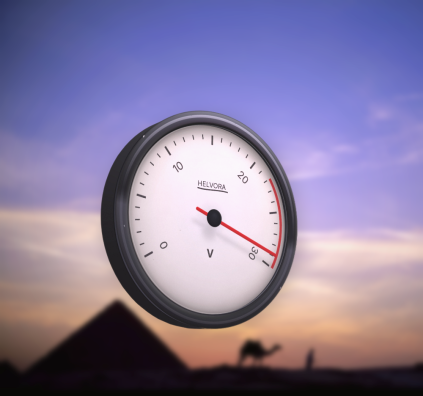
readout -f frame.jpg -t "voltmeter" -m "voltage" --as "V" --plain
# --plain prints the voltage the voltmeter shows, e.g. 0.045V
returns 29V
